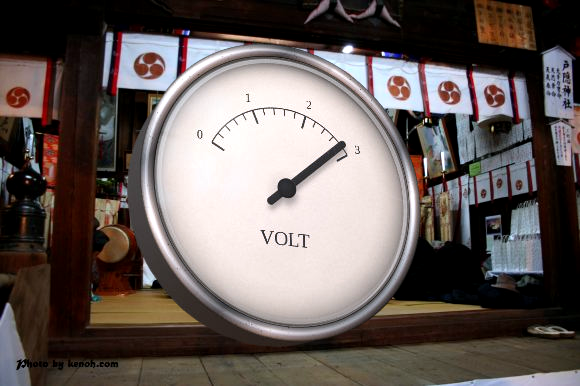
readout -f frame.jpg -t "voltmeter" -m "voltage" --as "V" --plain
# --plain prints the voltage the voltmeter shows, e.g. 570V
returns 2.8V
